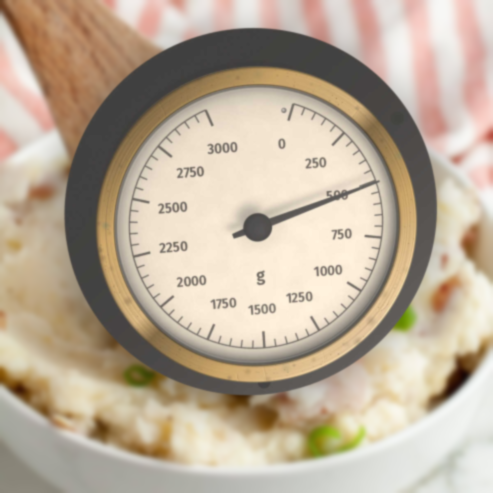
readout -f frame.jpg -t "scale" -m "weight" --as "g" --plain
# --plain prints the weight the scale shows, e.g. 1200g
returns 500g
